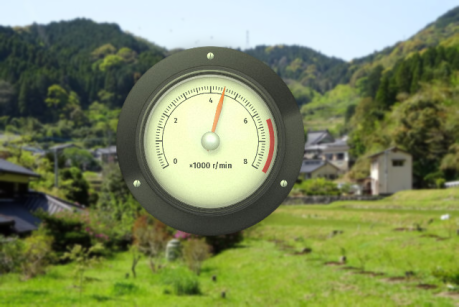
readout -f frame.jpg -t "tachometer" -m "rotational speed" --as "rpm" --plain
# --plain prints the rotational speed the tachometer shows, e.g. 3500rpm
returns 4500rpm
